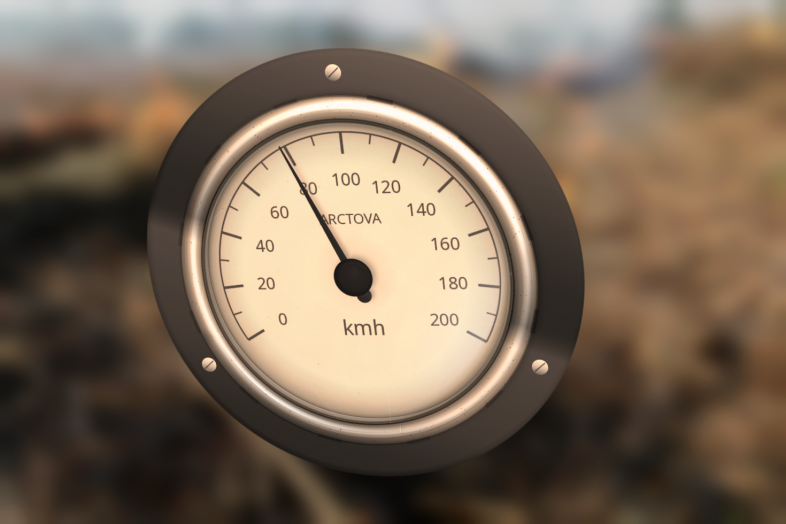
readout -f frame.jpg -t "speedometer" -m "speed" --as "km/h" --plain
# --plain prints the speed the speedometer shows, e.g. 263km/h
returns 80km/h
